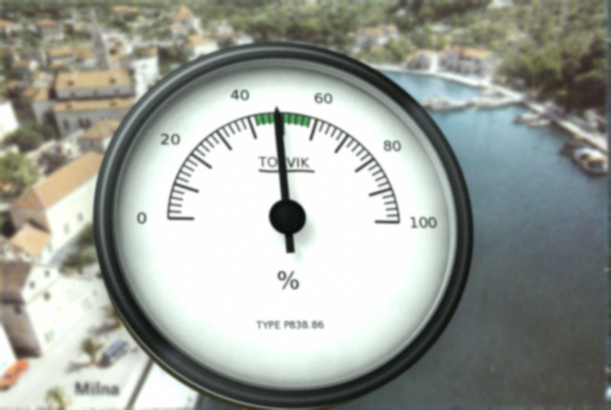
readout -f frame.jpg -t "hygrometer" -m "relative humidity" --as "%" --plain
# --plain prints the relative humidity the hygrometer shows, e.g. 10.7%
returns 48%
